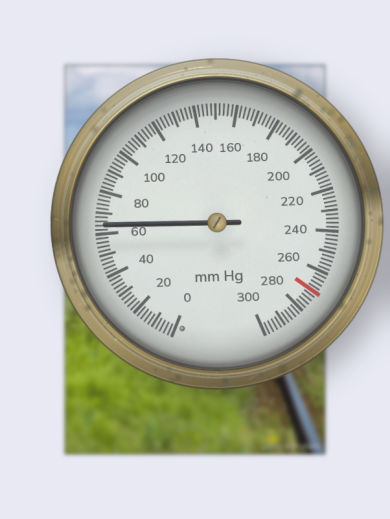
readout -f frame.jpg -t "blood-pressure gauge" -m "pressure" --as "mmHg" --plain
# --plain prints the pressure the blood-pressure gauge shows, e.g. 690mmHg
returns 64mmHg
